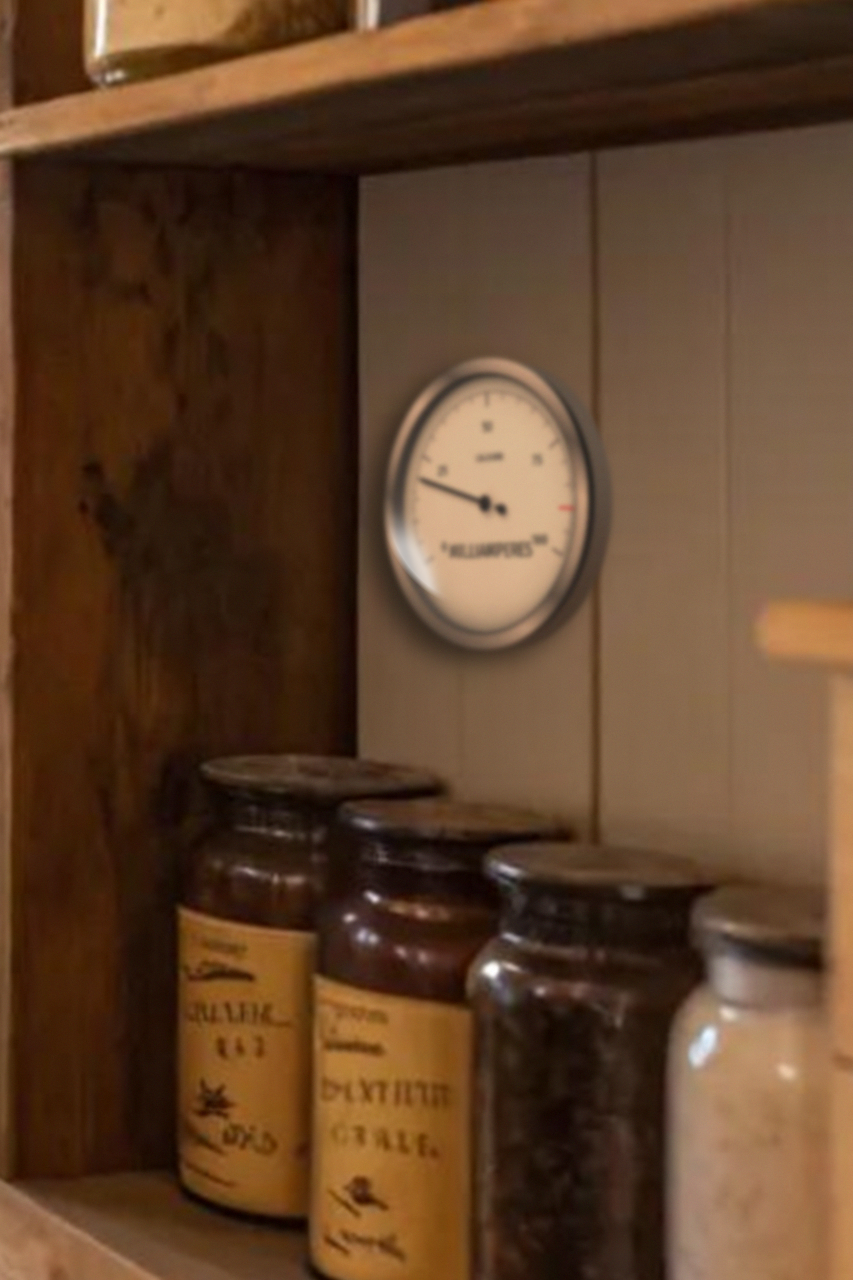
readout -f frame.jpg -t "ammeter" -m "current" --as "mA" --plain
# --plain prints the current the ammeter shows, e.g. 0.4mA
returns 20mA
